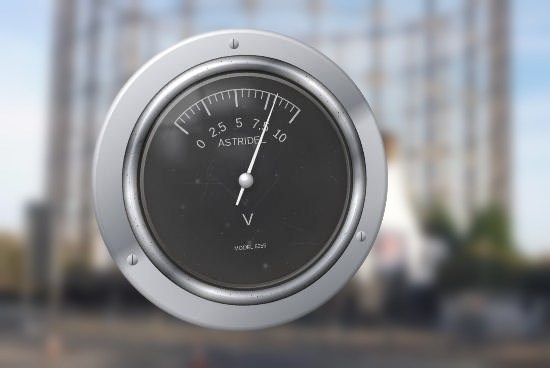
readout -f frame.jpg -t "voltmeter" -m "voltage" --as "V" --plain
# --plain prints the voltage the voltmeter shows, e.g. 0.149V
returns 8V
